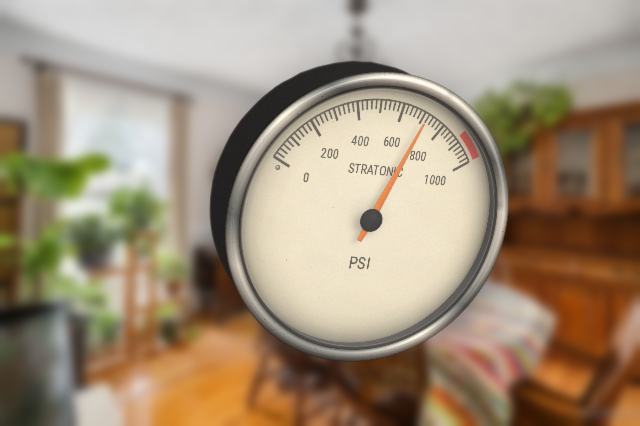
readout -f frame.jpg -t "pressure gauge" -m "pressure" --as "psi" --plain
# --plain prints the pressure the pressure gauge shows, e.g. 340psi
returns 700psi
